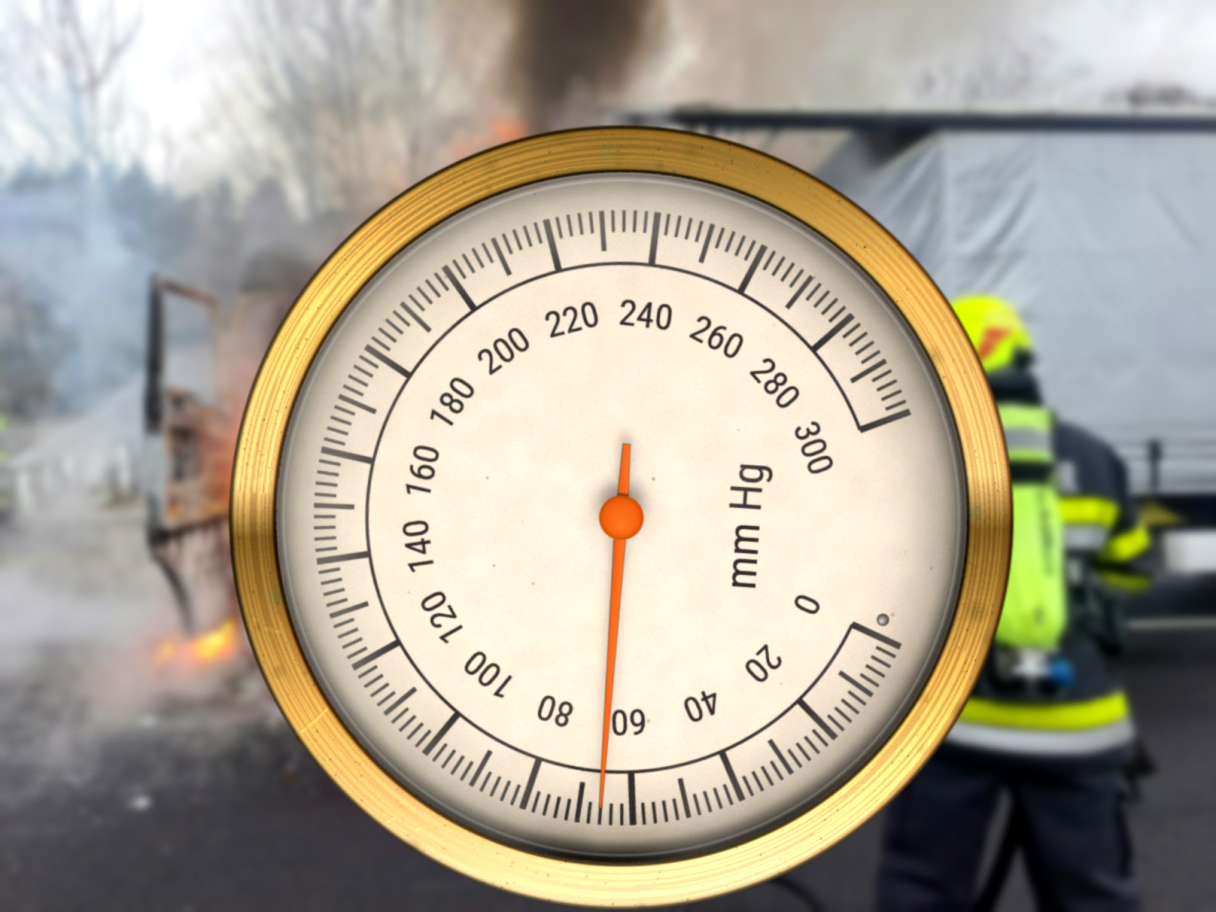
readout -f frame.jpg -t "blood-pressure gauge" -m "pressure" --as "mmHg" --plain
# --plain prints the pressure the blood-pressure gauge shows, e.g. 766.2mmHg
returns 66mmHg
